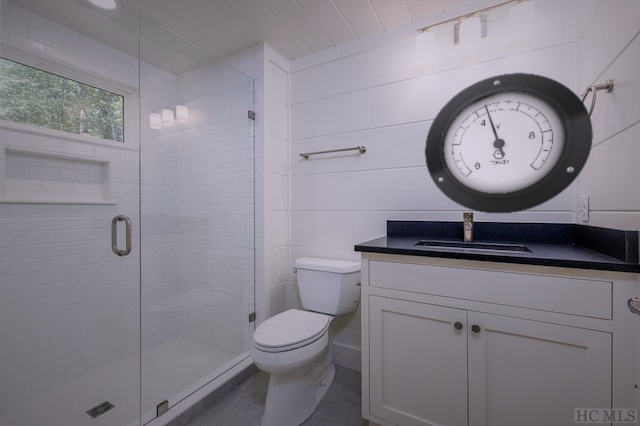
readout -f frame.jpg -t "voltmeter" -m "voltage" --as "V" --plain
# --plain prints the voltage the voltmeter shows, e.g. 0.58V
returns 4.5V
